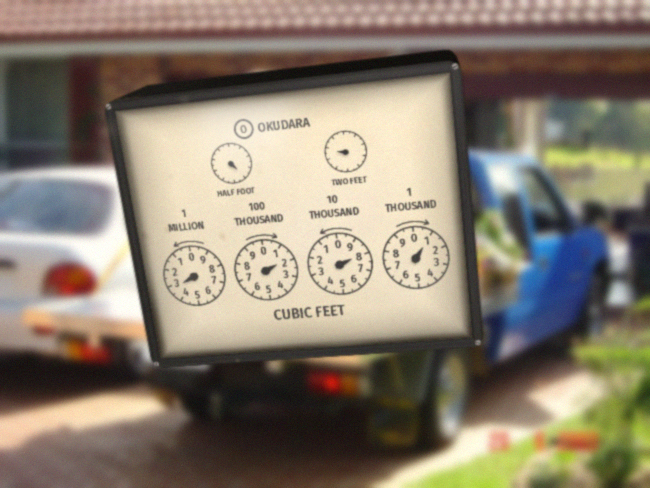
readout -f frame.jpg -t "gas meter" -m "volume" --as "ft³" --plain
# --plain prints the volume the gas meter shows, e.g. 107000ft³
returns 318100ft³
